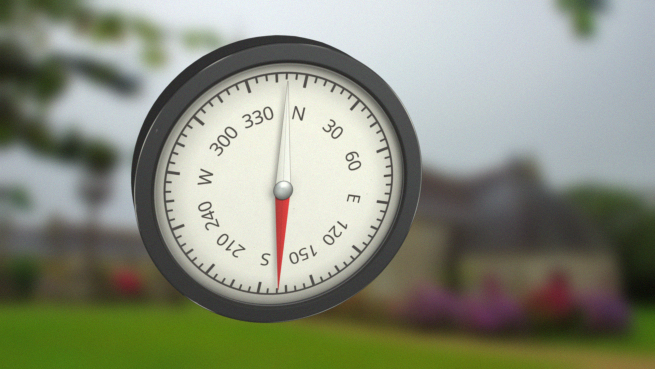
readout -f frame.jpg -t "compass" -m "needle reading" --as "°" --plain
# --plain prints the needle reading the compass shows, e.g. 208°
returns 170°
